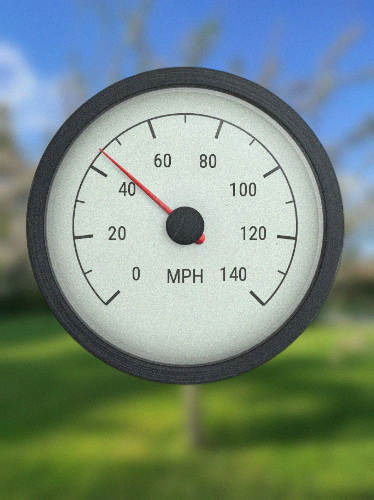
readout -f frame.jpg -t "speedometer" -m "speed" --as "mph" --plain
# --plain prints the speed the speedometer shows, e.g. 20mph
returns 45mph
